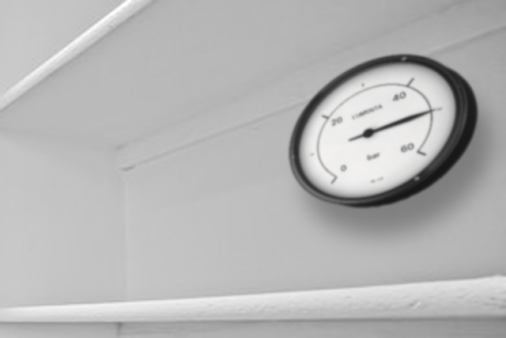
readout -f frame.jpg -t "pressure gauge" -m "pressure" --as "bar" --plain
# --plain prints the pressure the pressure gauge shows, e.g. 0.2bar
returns 50bar
